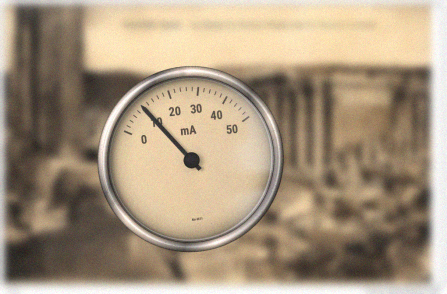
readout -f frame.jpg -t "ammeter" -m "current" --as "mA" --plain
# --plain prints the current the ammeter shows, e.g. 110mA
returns 10mA
